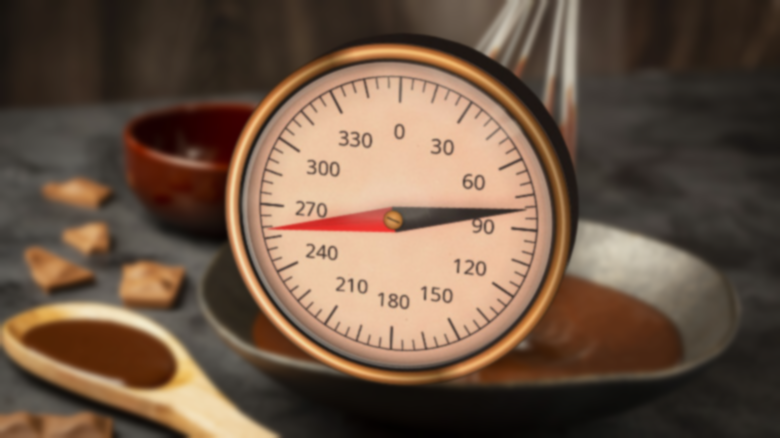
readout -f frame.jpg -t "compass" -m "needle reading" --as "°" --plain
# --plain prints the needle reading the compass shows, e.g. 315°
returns 260°
